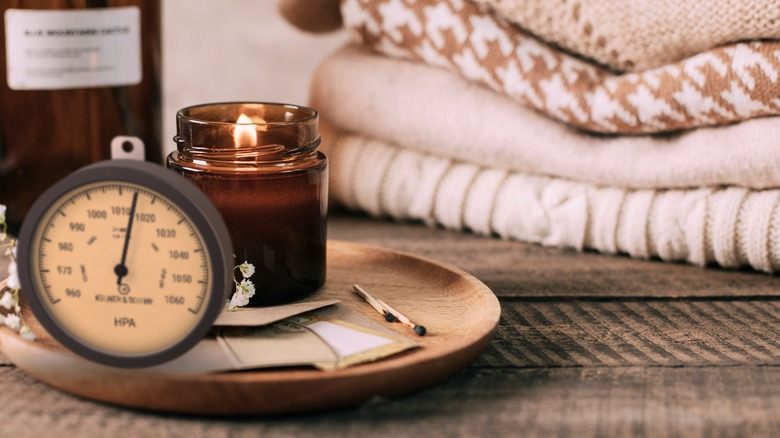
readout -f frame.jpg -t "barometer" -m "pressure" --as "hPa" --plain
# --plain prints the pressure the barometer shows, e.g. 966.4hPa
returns 1015hPa
